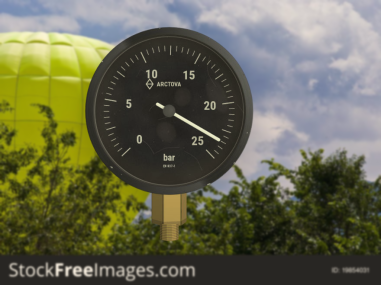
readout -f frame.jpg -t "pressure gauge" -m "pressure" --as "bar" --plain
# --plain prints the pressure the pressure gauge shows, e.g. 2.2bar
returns 23.5bar
